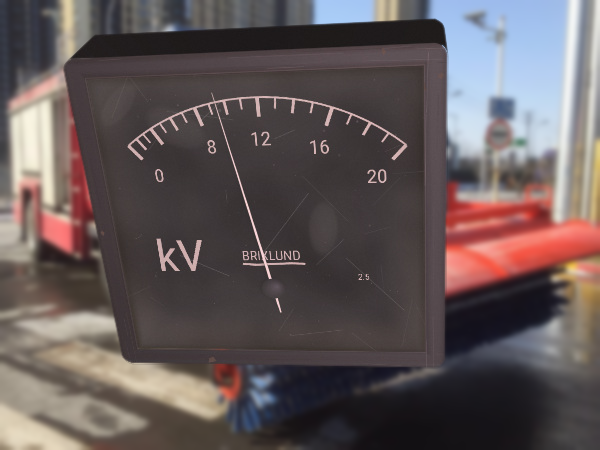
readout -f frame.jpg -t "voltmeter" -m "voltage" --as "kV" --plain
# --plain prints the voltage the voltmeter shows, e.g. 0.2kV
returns 9.5kV
